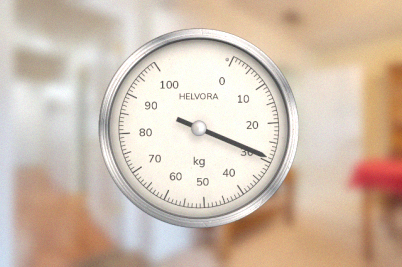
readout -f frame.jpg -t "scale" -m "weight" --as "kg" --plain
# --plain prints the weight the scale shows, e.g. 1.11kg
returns 29kg
